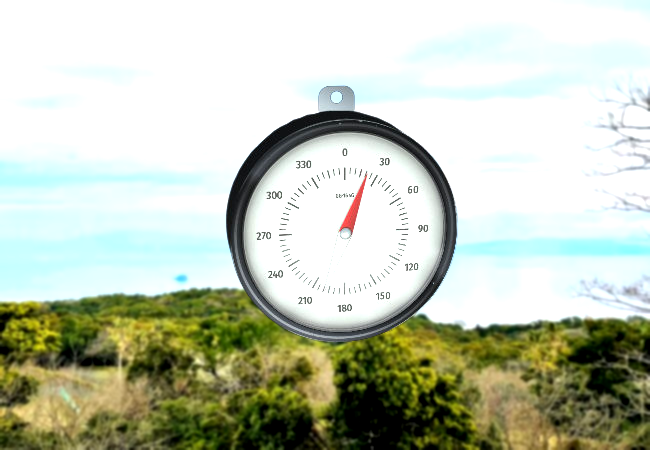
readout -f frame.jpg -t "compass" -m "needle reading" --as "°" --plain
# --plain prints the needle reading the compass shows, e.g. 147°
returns 20°
